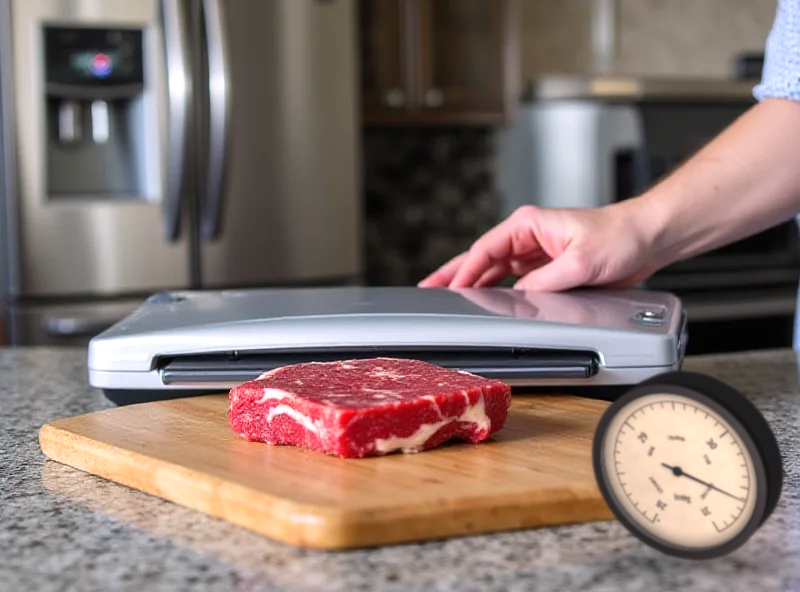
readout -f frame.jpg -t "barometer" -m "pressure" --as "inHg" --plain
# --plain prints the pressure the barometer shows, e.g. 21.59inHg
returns 30.6inHg
